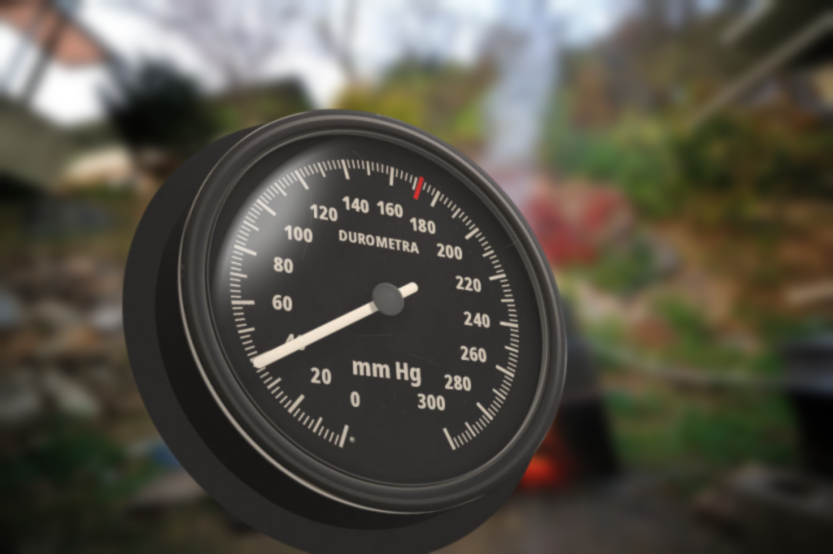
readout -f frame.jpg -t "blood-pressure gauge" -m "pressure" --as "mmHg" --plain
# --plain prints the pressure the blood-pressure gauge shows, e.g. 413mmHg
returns 38mmHg
